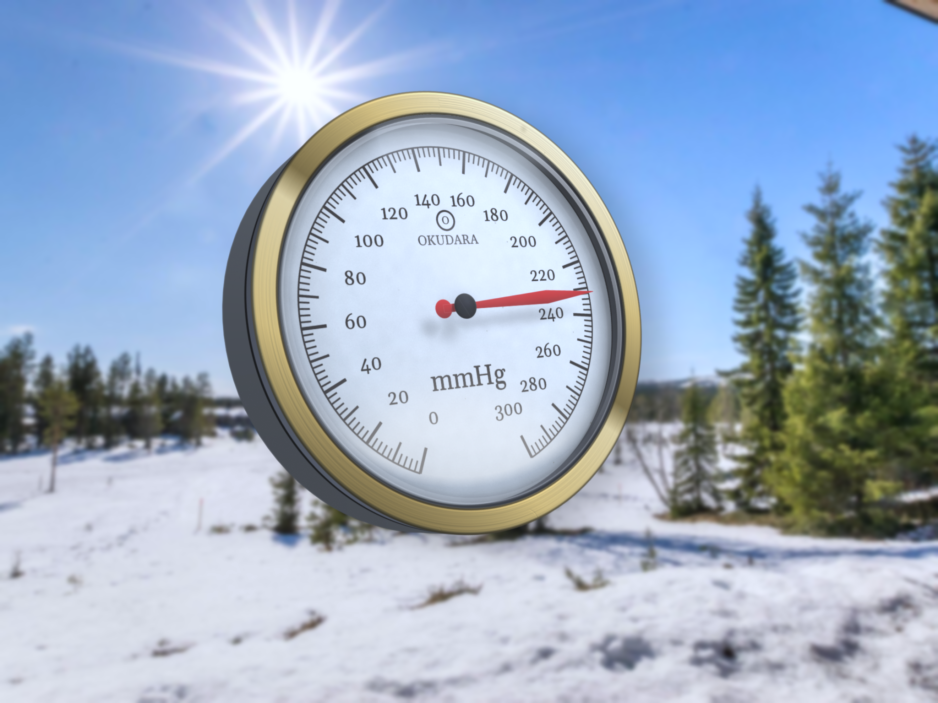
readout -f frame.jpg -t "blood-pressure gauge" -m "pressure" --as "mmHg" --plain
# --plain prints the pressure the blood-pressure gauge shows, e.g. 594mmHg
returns 232mmHg
